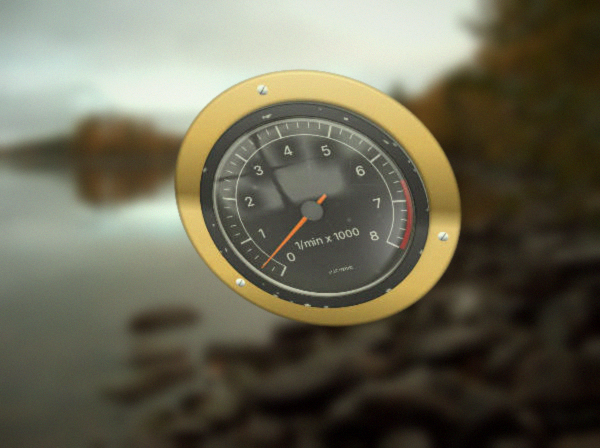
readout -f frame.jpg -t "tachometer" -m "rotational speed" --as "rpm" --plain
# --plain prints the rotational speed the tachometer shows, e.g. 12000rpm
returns 400rpm
